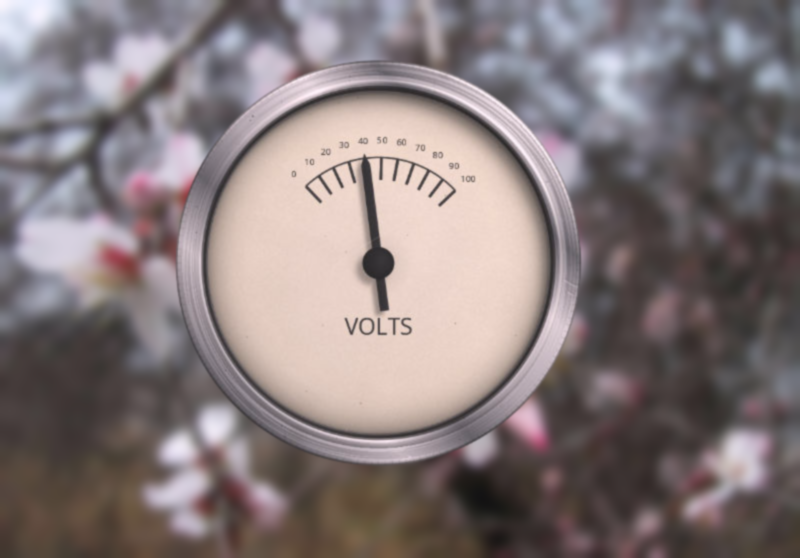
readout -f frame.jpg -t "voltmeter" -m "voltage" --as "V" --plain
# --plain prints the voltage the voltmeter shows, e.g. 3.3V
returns 40V
